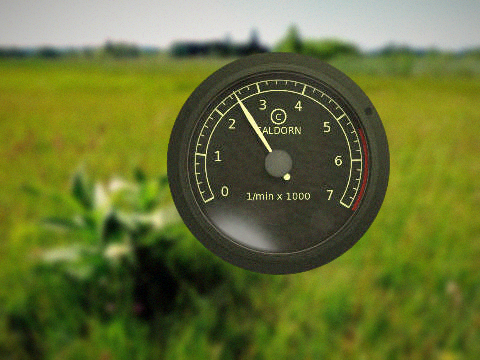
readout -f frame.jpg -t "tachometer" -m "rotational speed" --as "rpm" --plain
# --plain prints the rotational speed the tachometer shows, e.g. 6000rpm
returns 2500rpm
